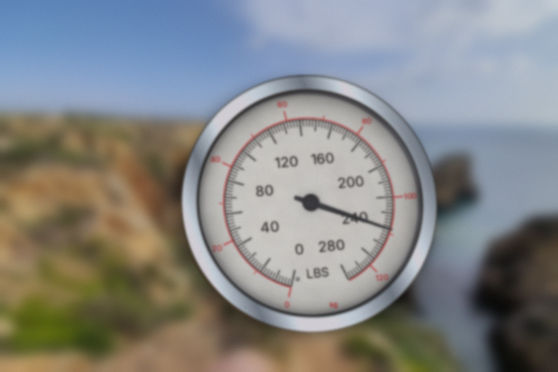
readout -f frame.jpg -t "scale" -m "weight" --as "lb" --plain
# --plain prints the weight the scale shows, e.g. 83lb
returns 240lb
